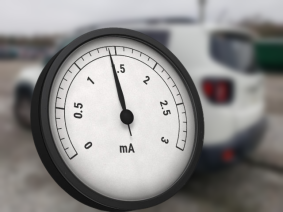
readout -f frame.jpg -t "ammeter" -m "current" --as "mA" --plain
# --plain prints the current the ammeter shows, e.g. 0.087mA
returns 1.4mA
